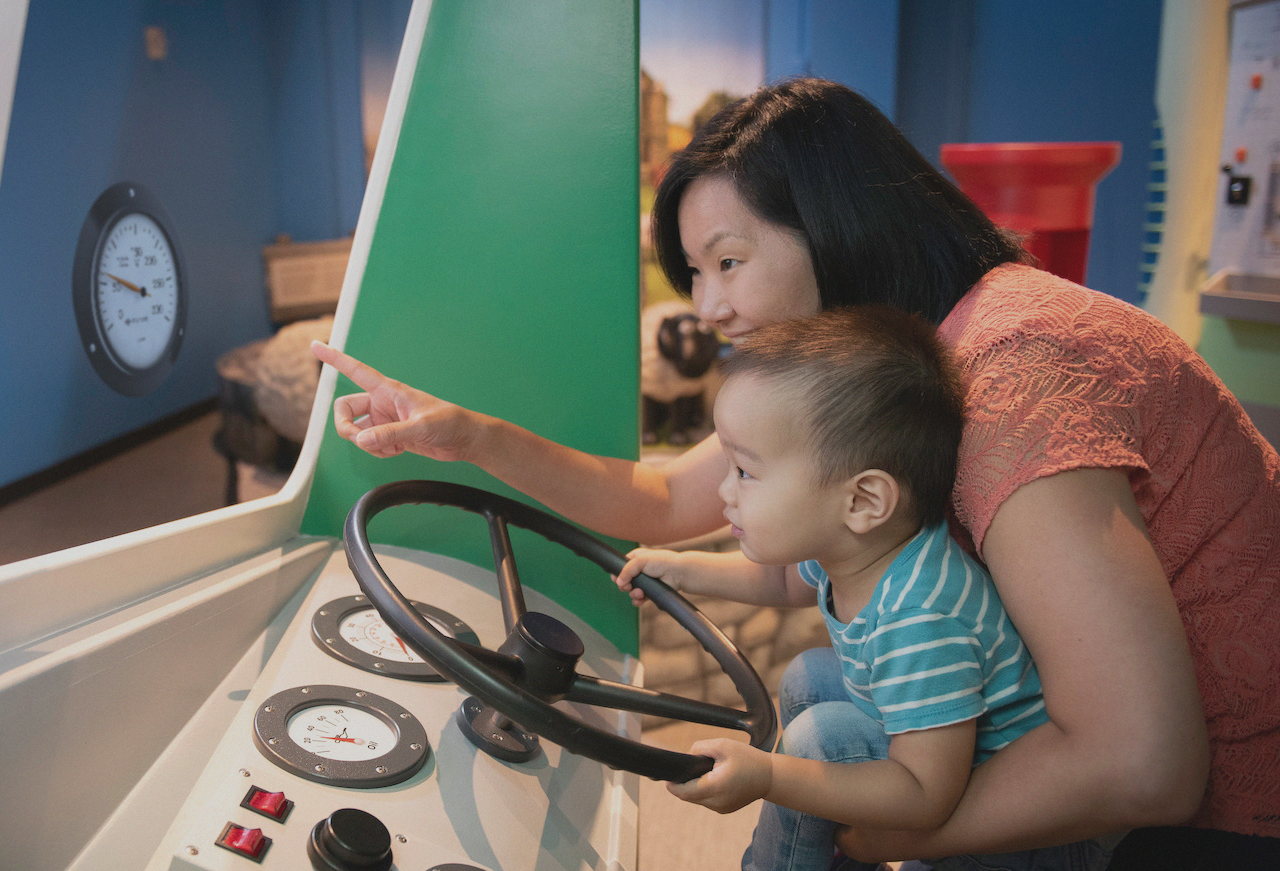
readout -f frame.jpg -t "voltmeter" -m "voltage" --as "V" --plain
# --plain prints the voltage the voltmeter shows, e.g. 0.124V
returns 60V
